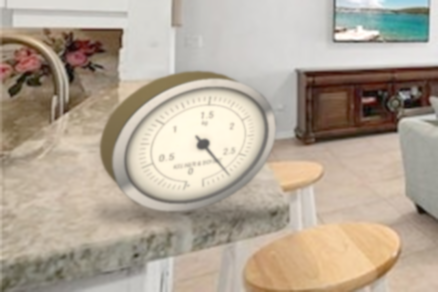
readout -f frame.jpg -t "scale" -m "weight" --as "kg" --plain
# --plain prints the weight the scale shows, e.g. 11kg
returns 2.75kg
